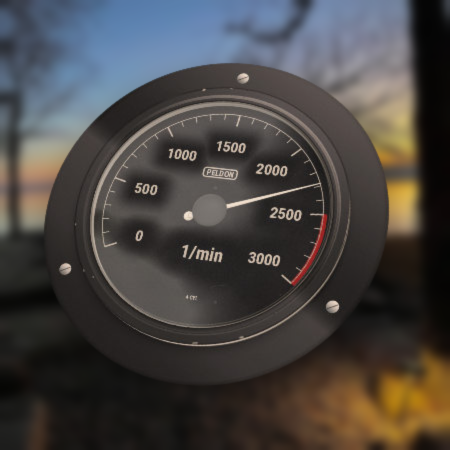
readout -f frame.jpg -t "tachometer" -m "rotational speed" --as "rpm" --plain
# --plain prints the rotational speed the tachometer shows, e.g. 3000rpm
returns 2300rpm
